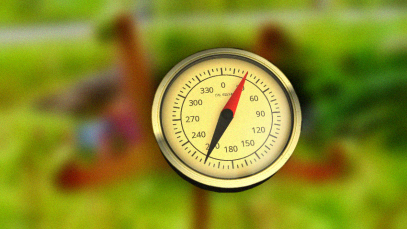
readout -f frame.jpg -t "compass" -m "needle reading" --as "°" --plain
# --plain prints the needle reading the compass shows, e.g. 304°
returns 30°
